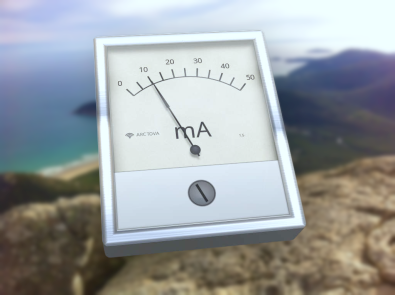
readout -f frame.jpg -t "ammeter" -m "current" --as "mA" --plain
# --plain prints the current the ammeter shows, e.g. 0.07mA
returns 10mA
